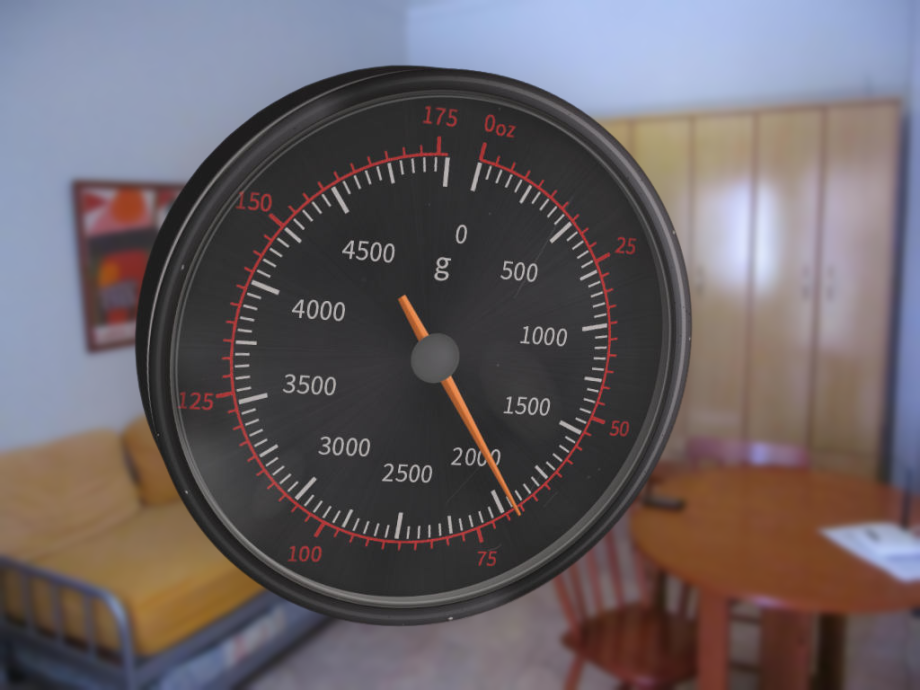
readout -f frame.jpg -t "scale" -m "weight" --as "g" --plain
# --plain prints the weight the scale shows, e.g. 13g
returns 1950g
